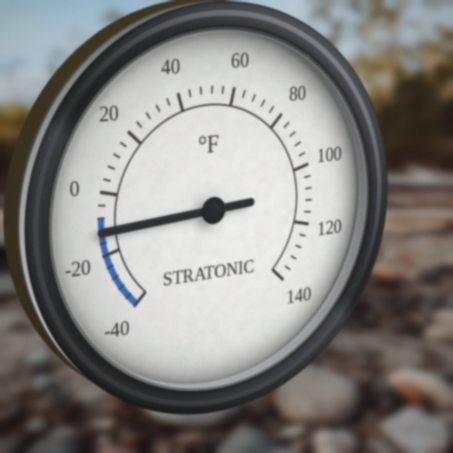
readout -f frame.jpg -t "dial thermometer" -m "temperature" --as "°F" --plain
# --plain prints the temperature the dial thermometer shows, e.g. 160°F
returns -12°F
